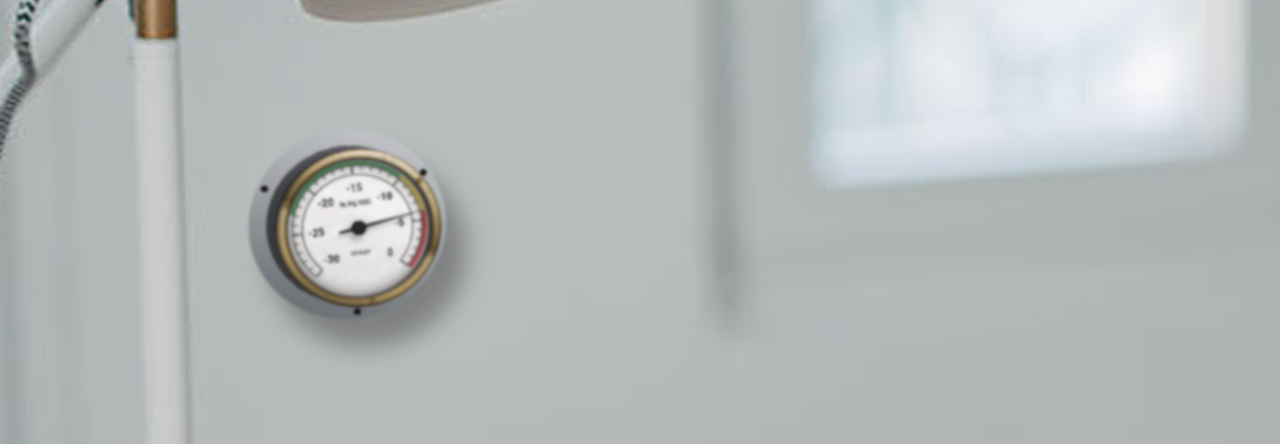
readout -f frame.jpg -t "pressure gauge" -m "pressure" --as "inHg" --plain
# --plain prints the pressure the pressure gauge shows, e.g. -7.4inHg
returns -6inHg
